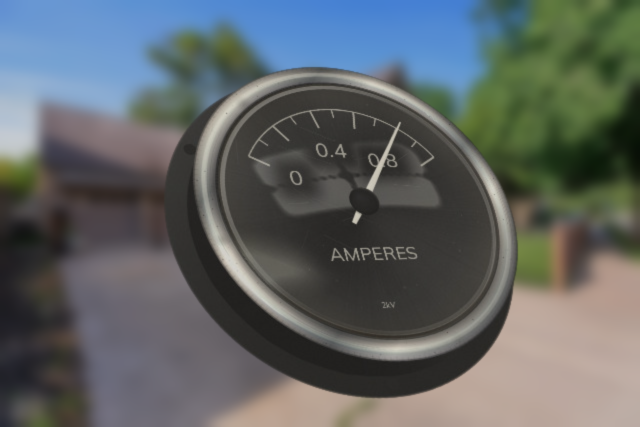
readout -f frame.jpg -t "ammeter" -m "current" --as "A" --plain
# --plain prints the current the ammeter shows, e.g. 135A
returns 0.8A
